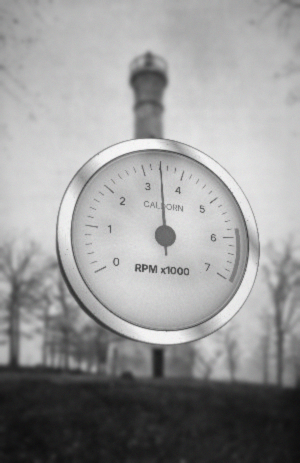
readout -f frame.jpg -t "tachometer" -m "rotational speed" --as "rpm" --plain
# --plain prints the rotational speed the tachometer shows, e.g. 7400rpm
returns 3400rpm
